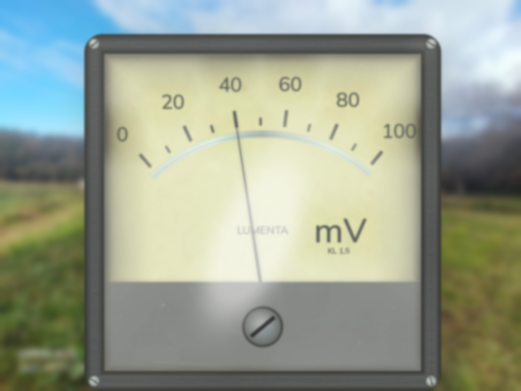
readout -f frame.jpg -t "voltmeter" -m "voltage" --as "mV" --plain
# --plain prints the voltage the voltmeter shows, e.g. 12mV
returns 40mV
